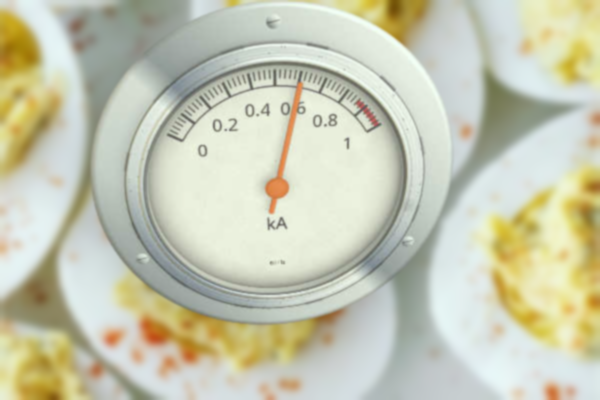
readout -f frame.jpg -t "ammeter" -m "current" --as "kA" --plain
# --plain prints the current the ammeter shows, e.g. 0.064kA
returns 0.6kA
